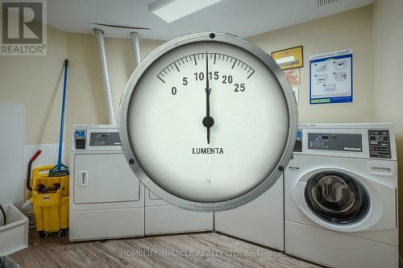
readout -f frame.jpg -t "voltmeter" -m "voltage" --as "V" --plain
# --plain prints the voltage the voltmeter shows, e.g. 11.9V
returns 13V
